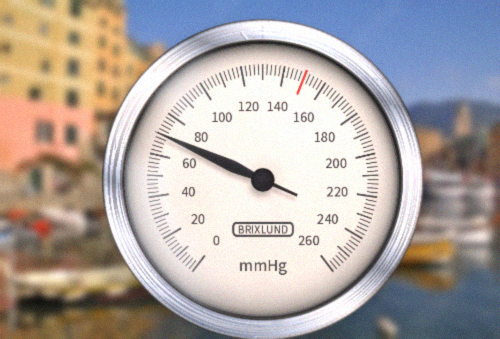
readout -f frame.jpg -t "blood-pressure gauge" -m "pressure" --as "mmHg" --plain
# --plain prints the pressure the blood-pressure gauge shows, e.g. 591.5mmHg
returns 70mmHg
